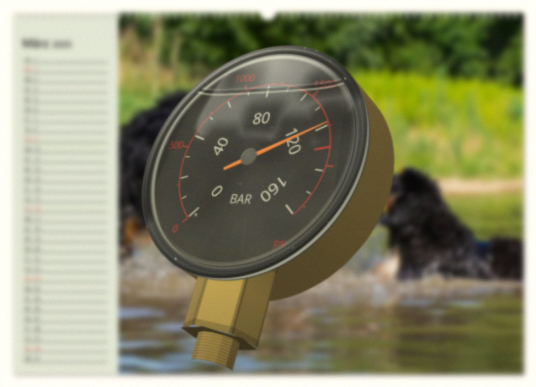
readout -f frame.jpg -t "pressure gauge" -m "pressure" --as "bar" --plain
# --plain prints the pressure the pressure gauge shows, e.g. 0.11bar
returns 120bar
